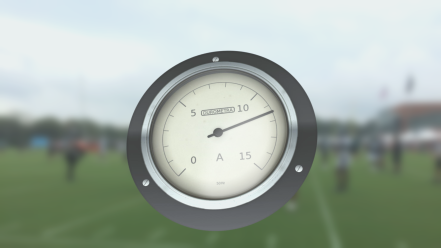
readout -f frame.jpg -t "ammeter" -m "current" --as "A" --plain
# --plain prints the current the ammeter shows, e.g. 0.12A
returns 11.5A
